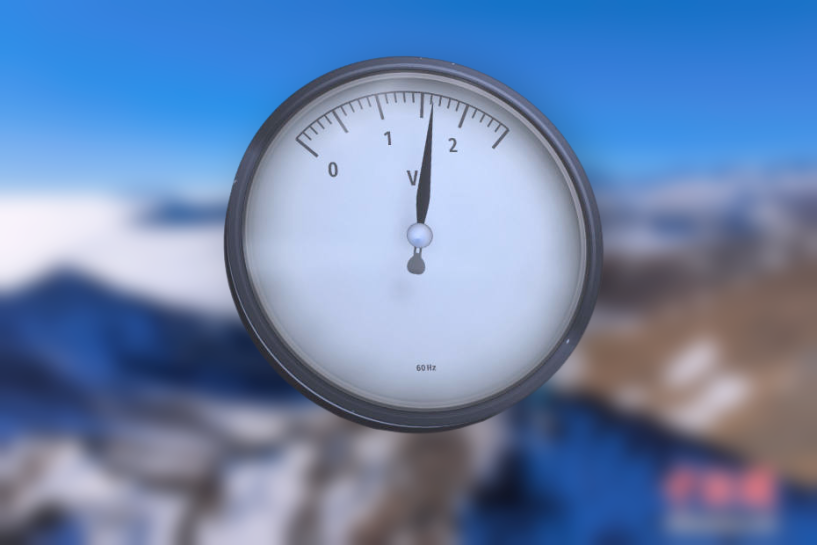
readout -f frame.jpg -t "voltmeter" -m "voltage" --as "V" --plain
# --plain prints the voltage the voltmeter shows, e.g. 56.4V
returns 1.6V
